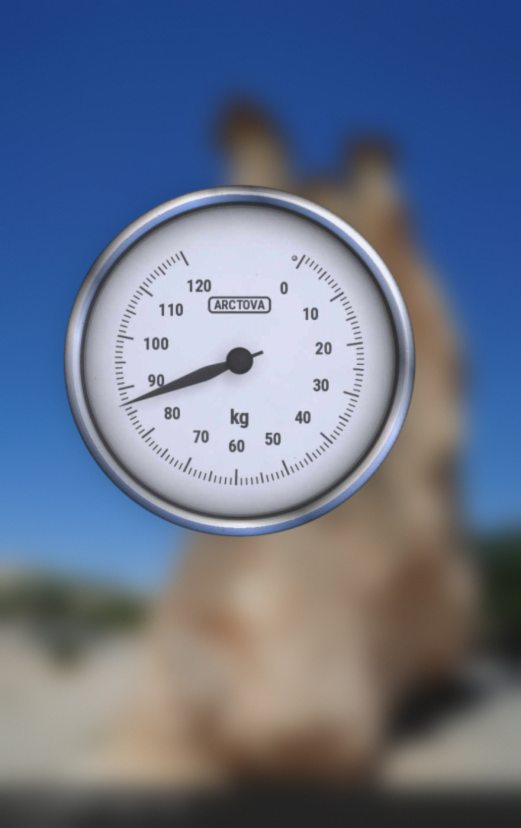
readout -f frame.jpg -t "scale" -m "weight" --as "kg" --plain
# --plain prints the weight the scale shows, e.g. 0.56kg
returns 87kg
